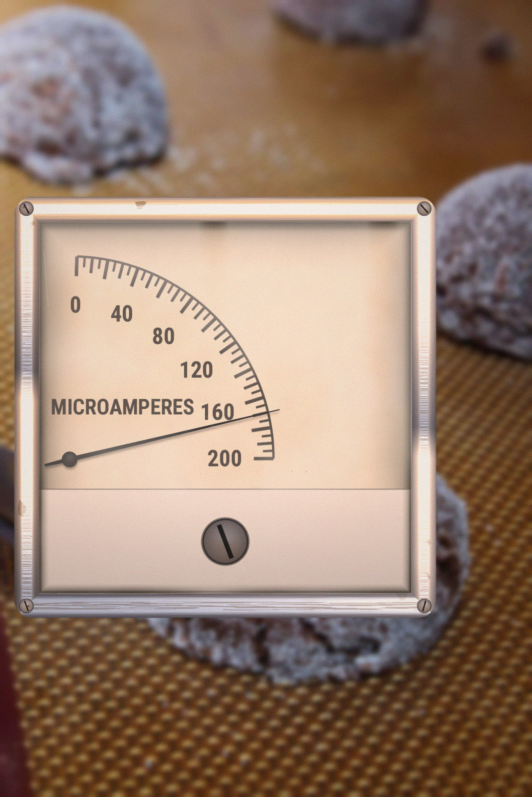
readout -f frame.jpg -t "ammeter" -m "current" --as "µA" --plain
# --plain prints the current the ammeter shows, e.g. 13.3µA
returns 170µA
